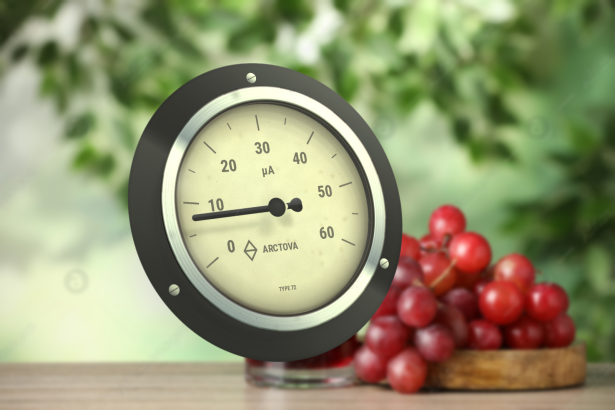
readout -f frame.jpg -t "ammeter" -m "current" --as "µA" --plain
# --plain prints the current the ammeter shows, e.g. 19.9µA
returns 7.5µA
